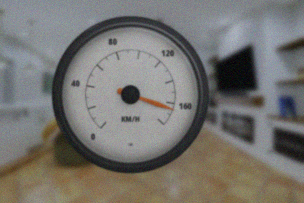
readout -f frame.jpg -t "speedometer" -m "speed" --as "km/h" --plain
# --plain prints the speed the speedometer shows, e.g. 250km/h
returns 165km/h
